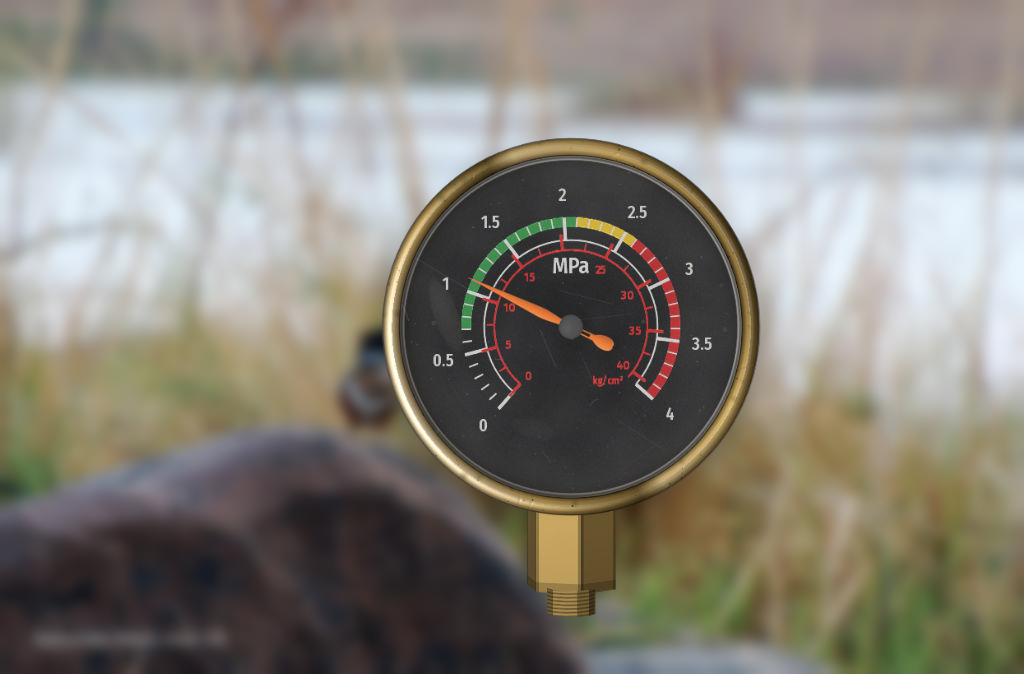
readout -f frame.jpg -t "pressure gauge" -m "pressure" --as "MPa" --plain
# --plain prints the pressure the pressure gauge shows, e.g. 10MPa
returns 1.1MPa
